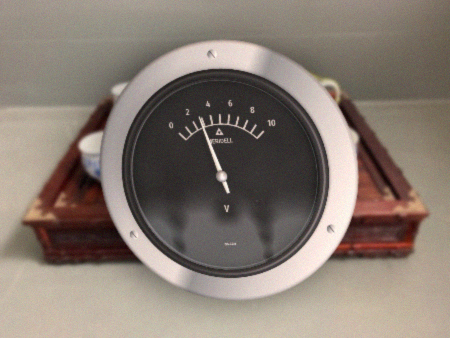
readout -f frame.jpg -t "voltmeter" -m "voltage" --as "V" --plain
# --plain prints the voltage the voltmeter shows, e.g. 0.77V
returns 3V
